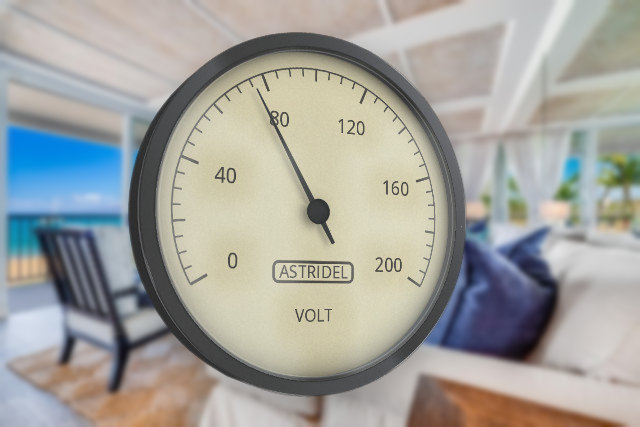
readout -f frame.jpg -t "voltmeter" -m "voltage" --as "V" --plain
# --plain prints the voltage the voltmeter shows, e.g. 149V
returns 75V
